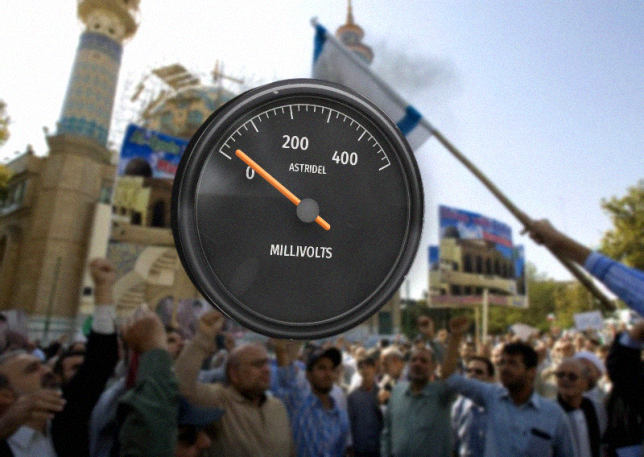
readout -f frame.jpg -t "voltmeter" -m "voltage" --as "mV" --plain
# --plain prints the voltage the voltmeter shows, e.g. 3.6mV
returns 20mV
